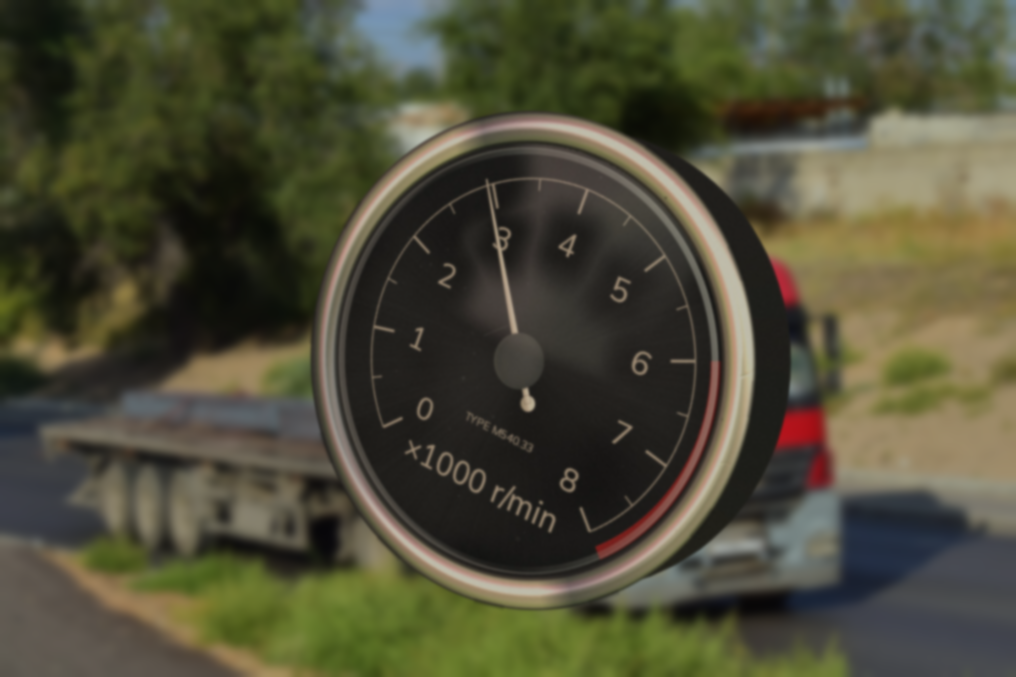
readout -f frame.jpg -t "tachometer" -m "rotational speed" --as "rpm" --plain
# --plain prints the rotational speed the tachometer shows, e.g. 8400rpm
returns 3000rpm
